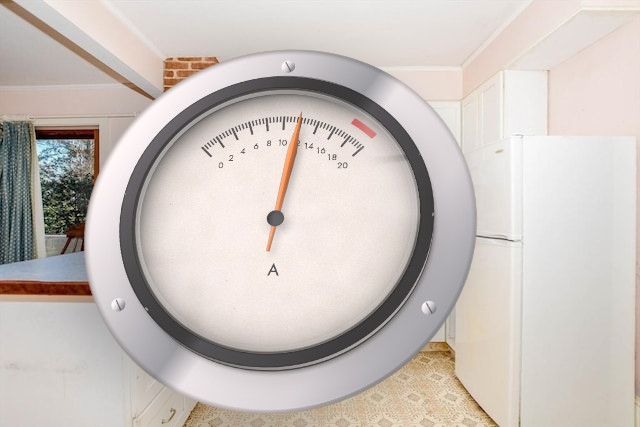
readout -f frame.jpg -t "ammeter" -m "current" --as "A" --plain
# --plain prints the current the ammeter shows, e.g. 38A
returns 12A
